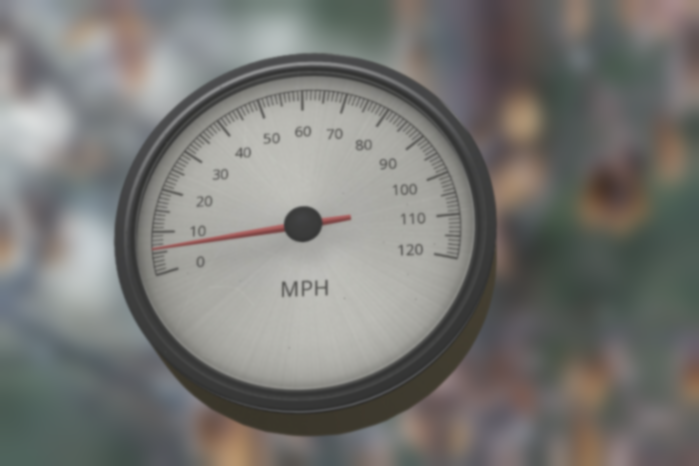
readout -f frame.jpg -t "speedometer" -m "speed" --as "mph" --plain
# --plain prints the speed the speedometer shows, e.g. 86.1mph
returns 5mph
